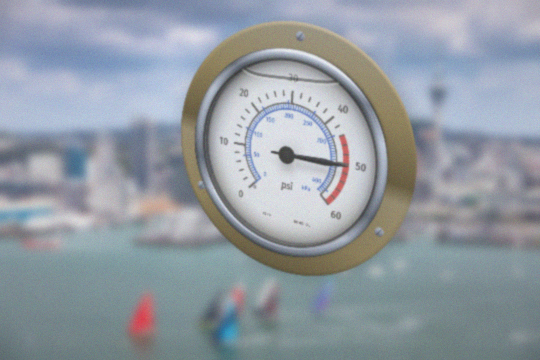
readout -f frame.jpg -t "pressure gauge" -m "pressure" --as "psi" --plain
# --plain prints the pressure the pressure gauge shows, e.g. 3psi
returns 50psi
